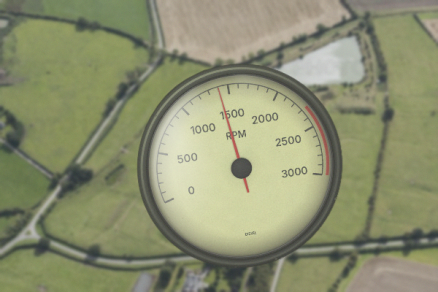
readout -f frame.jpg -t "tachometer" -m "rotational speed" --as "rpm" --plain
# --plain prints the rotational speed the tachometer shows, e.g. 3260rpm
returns 1400rpm
